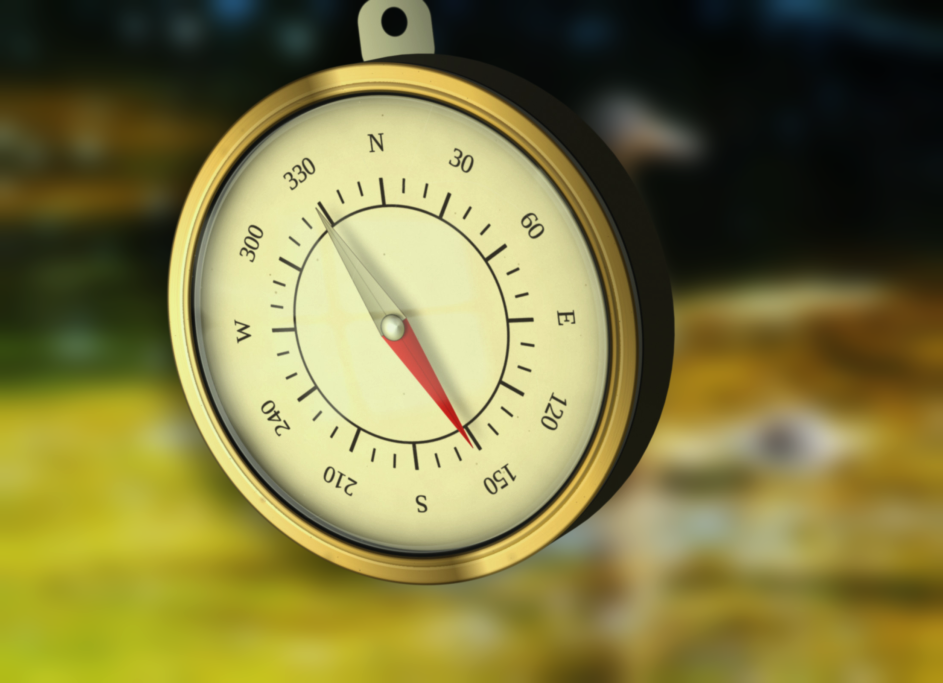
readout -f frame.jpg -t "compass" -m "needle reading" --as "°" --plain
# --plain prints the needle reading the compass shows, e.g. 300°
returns 150°
